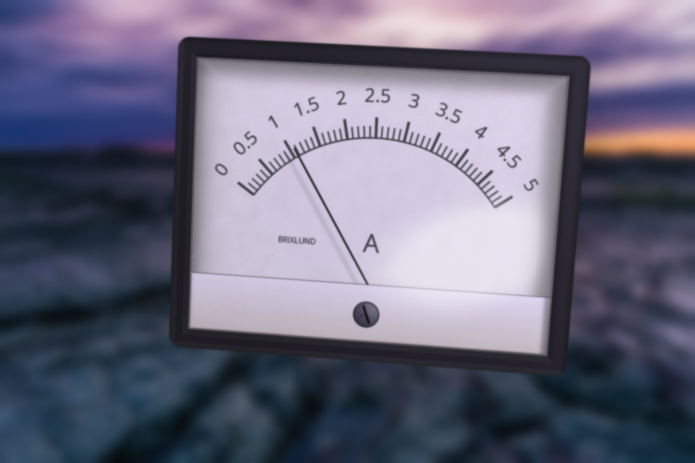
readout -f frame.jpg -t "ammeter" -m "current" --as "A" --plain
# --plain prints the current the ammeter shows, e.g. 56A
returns 1.1A
